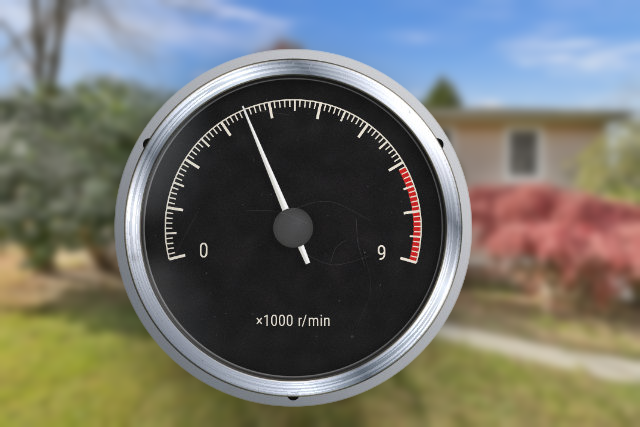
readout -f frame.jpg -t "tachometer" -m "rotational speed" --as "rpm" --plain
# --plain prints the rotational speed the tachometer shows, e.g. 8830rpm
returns 3500rpm
